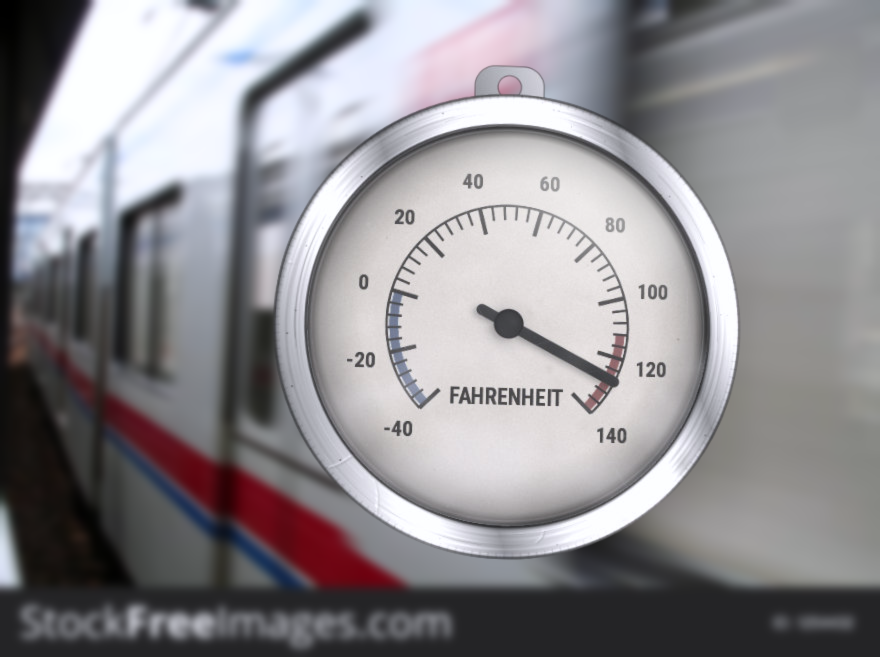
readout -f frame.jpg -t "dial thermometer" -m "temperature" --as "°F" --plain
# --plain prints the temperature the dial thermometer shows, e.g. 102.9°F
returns 128°F
